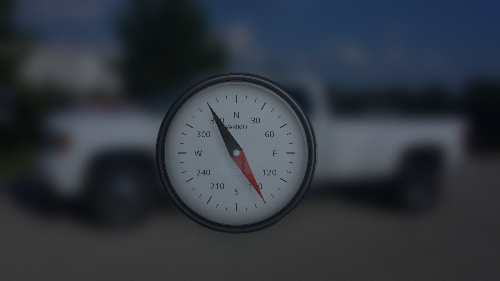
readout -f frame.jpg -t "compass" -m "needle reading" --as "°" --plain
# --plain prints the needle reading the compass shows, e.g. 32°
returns 150°
